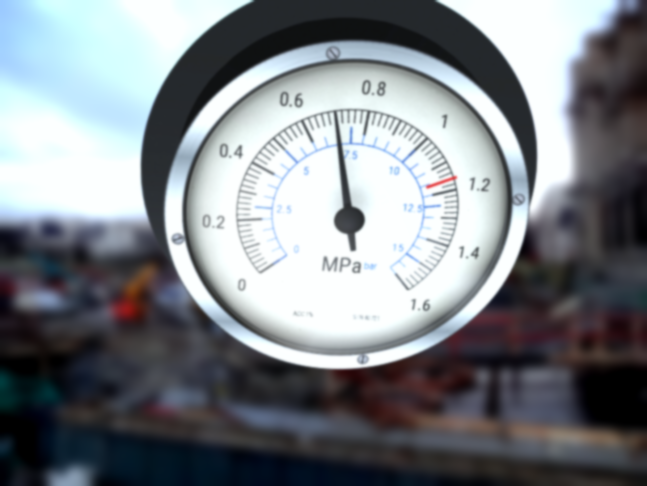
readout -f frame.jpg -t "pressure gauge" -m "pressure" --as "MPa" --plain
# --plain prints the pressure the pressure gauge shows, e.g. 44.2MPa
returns 0.7MPa
